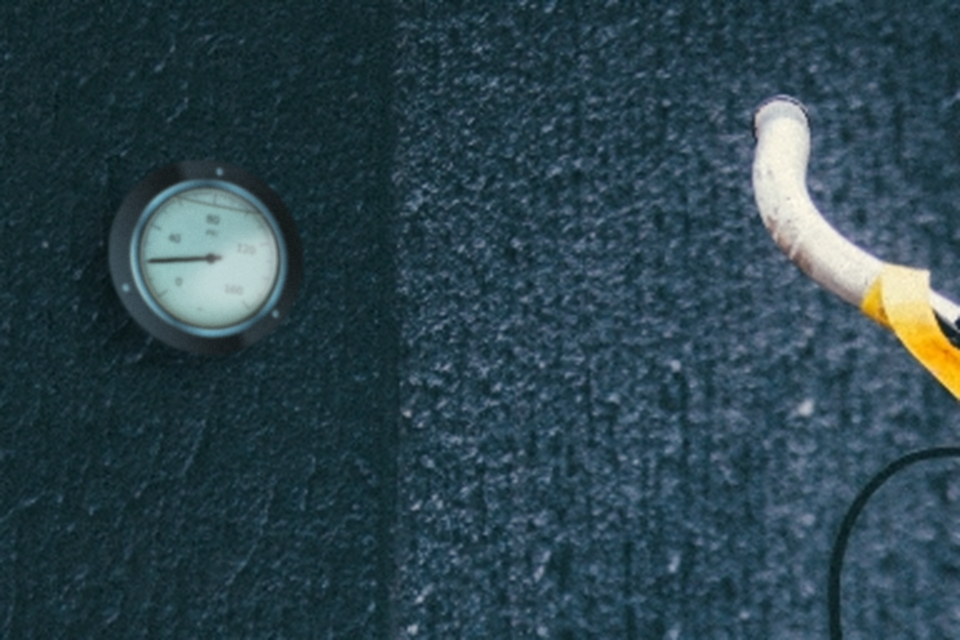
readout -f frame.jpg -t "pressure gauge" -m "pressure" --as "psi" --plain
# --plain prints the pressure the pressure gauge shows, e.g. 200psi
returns 20psi
